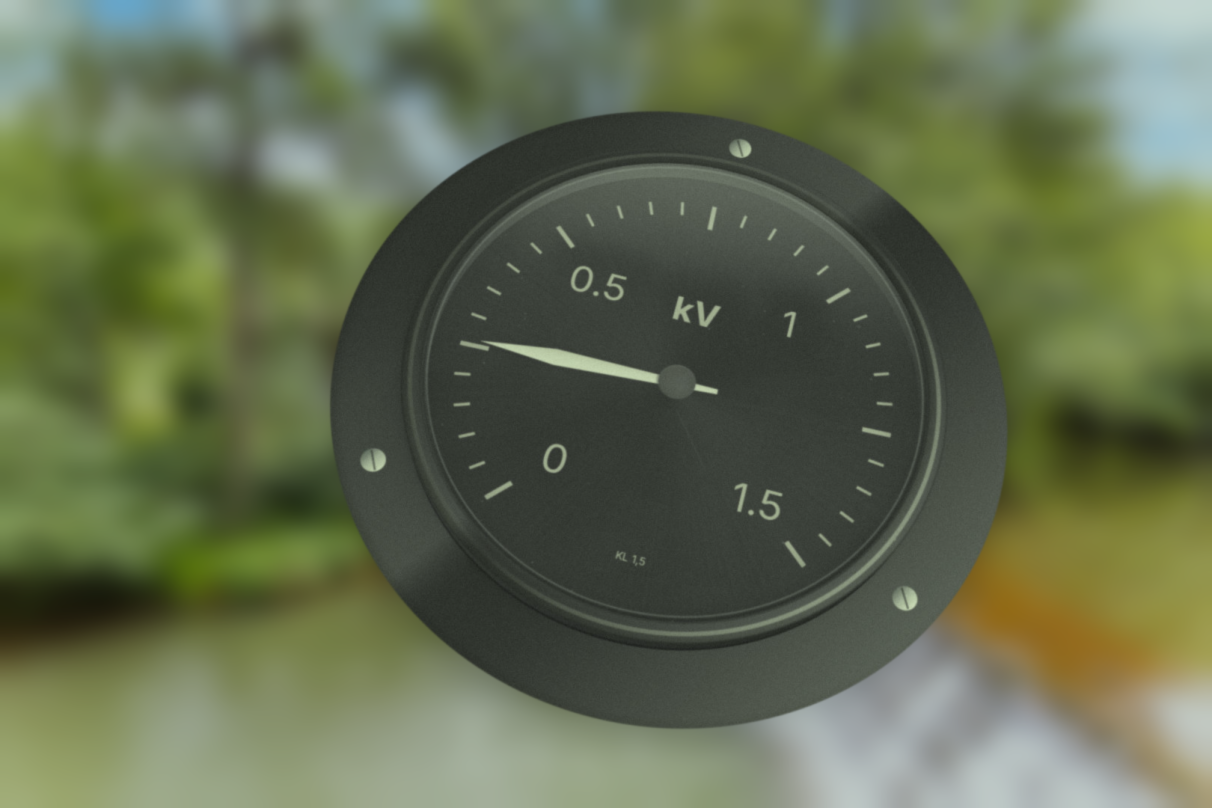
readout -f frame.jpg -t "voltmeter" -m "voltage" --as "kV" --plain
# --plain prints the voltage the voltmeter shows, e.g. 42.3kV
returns 0.25kV
